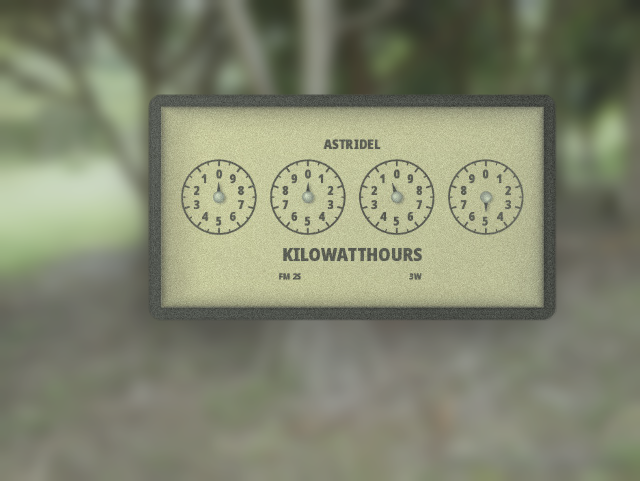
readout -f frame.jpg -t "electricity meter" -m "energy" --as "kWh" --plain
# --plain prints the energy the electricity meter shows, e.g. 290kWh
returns 5kWh
